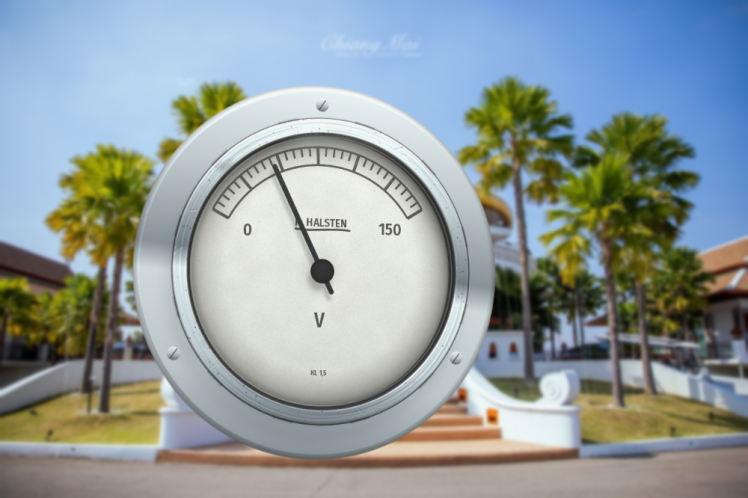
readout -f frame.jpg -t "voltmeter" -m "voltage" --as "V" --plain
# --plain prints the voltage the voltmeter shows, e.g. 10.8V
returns 45V
